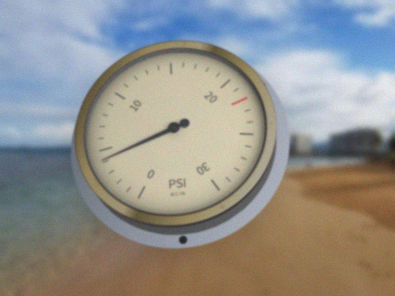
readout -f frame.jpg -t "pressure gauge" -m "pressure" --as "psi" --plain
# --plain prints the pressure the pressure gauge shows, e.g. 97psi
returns 4psi
